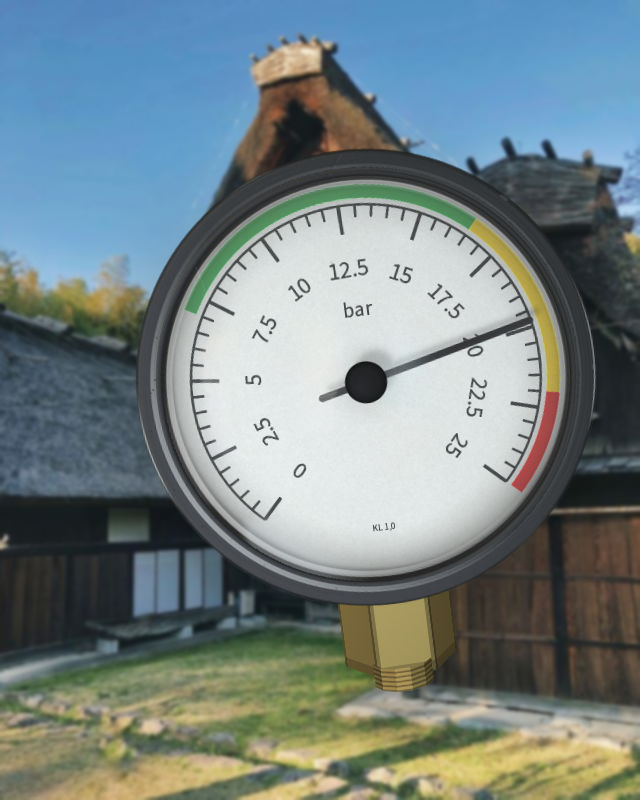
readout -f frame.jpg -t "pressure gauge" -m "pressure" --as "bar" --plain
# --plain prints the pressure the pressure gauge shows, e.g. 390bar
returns 19.75bar
